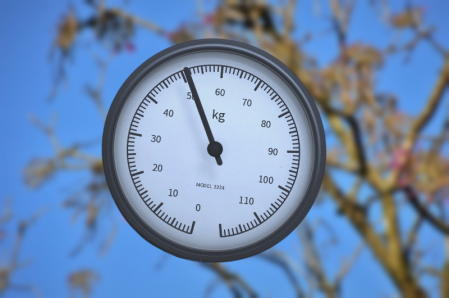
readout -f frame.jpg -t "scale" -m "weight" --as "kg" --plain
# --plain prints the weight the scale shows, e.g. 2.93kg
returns 51kg
